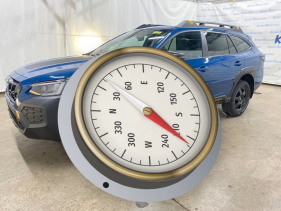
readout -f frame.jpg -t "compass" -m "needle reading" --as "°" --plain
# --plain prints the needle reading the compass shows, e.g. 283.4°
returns 220°
